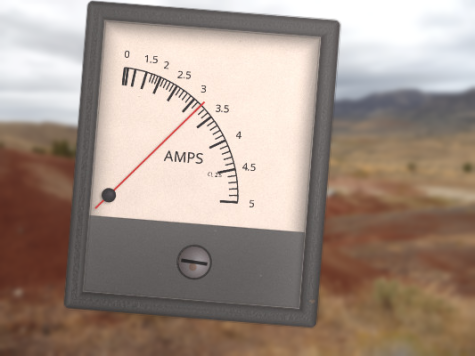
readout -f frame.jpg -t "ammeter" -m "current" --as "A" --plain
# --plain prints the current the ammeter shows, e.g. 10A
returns 3.2A
